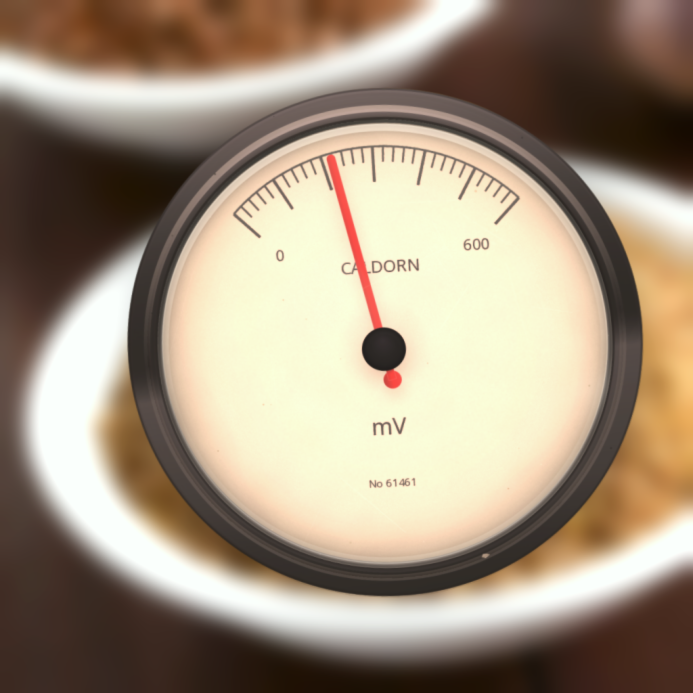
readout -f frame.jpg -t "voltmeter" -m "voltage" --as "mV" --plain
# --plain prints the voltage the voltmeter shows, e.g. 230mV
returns 220mV
